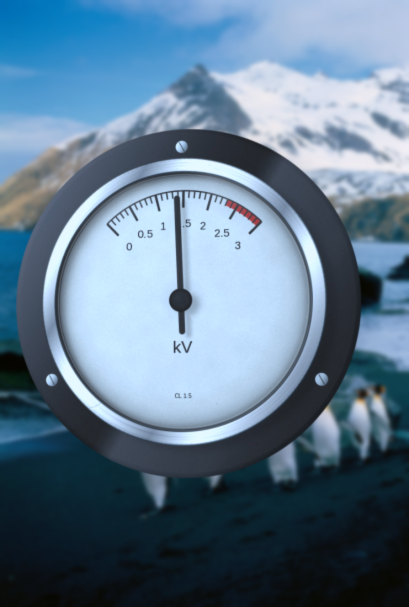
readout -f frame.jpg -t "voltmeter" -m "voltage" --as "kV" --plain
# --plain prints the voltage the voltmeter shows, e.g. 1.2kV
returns 1.4kV
